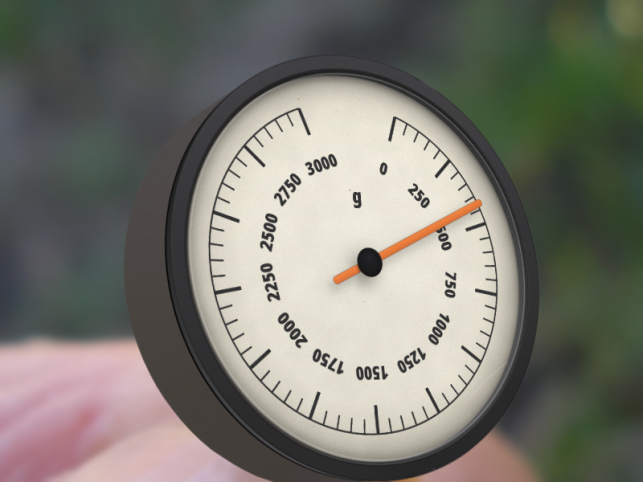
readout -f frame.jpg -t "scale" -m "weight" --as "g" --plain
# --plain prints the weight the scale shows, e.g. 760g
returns 425g
